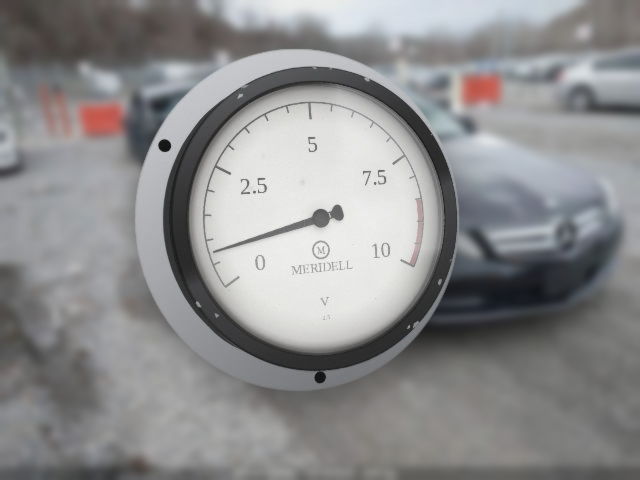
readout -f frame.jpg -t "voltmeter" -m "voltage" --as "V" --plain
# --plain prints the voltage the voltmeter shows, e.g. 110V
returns 0.75V
